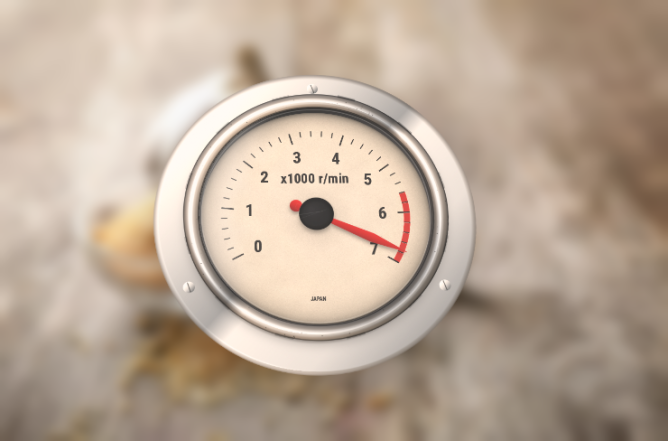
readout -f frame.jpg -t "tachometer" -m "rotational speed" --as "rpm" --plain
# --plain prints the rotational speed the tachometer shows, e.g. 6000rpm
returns 6800rpm
